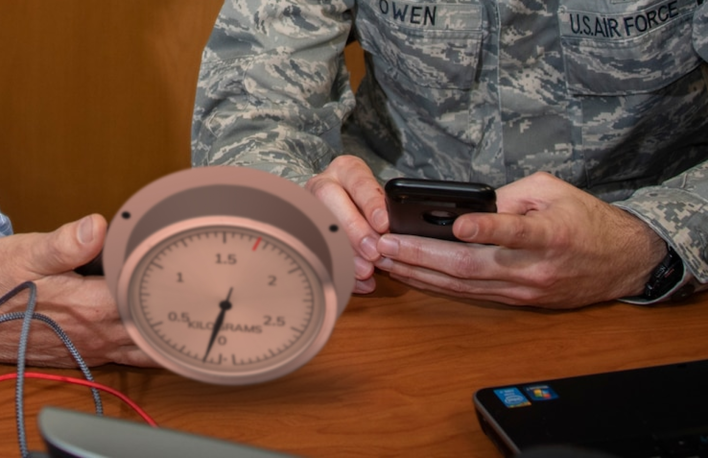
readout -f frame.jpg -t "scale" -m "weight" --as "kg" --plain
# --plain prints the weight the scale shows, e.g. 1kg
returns 0.1kg
